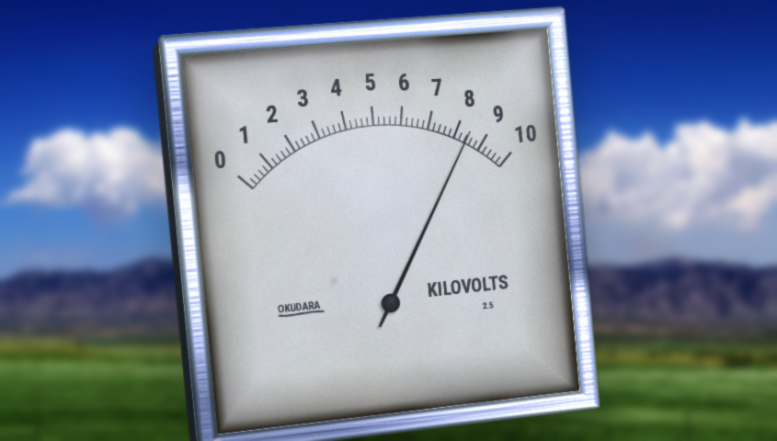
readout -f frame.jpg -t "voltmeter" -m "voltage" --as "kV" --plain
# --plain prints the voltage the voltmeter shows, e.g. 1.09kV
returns 8.4kV
